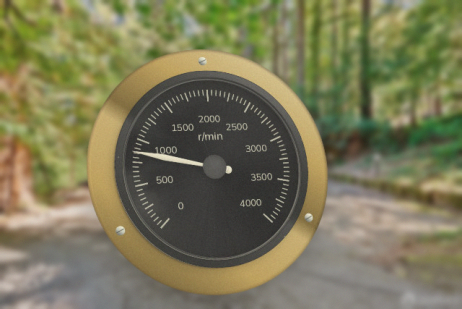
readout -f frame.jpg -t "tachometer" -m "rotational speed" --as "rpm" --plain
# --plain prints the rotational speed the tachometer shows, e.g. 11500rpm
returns 850rpm
